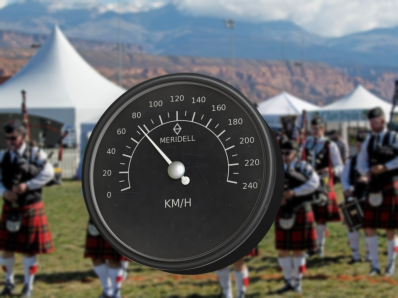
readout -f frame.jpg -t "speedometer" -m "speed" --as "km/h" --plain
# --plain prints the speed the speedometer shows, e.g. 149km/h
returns 75km/h
